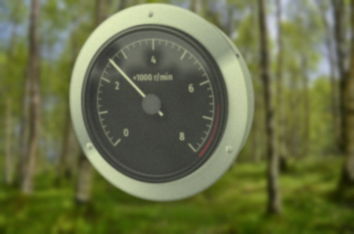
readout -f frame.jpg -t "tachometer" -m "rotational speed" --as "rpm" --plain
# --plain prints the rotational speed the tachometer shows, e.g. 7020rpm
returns 2600rpm
